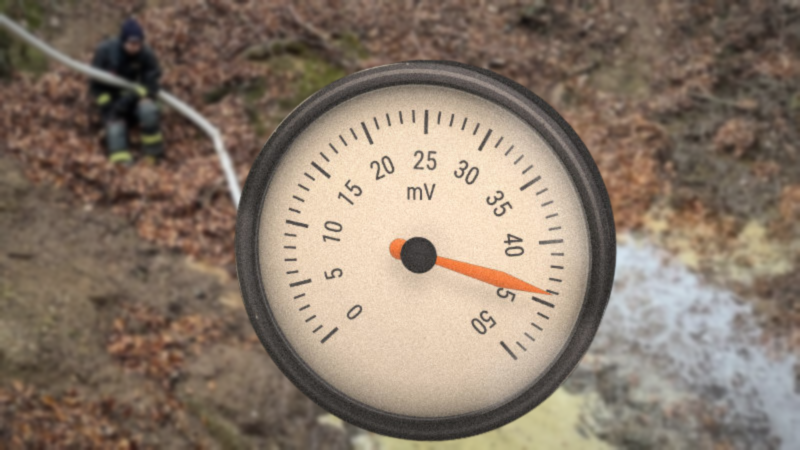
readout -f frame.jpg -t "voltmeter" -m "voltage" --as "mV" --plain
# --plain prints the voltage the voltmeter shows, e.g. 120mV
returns 44mV
